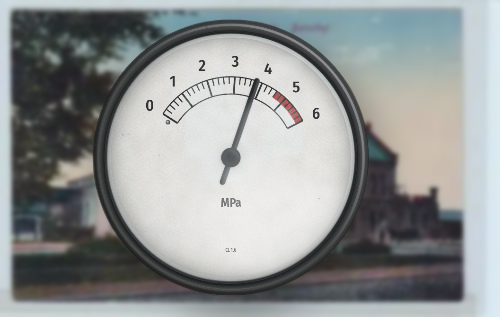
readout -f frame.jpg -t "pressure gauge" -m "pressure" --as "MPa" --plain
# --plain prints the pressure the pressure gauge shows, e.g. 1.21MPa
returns 3.8MPa
